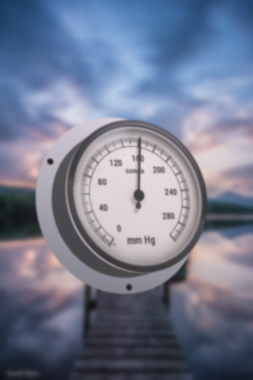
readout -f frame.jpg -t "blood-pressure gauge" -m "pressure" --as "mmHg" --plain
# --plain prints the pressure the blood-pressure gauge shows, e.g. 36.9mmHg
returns 160mmHg
